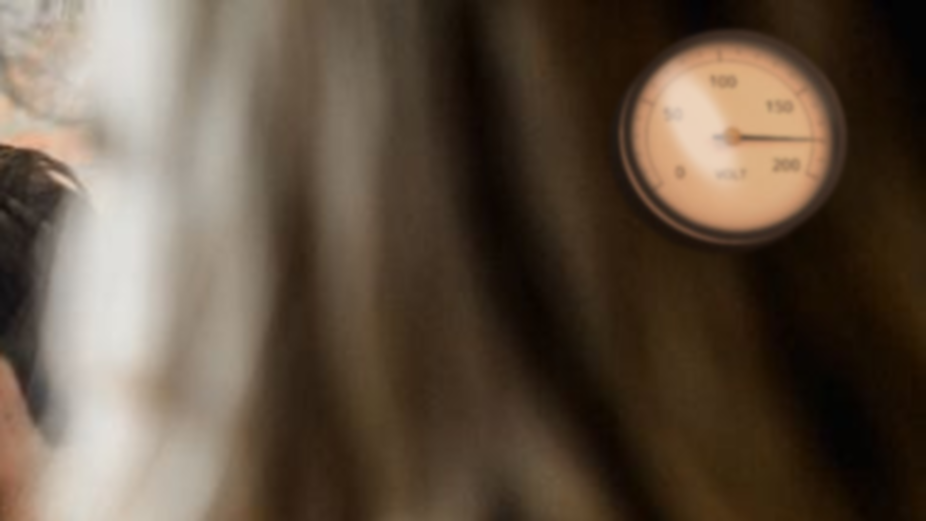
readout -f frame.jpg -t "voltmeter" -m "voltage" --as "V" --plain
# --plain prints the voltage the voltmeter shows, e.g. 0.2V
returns 180V
